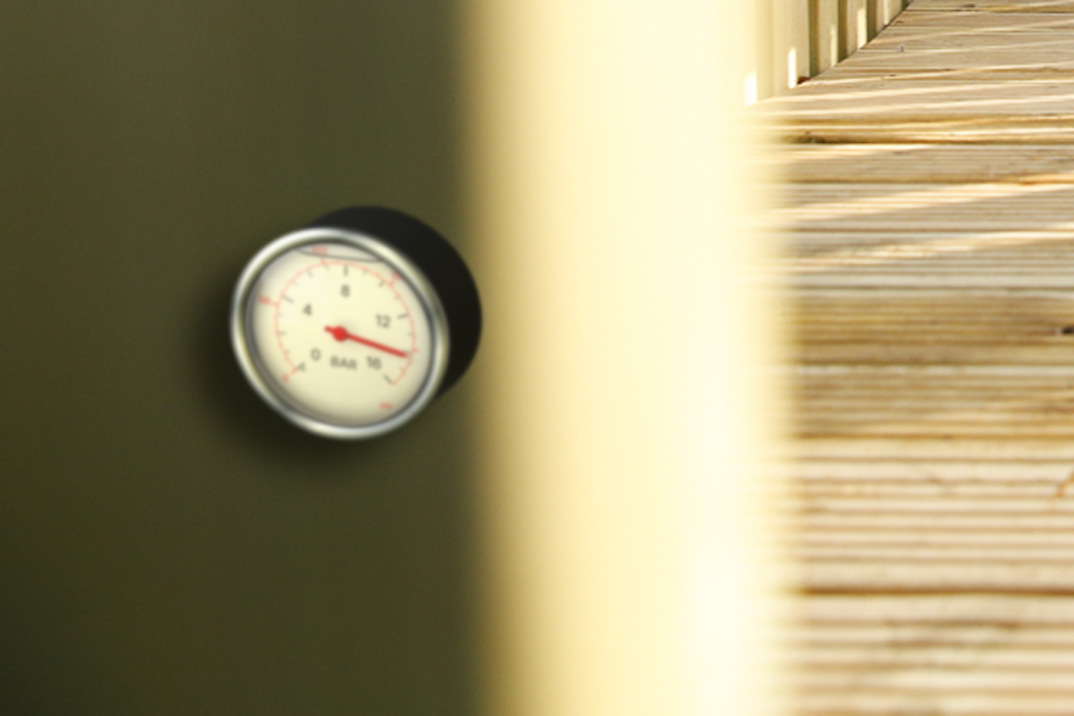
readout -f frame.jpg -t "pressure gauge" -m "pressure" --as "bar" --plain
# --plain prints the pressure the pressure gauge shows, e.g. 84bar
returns 14bar
